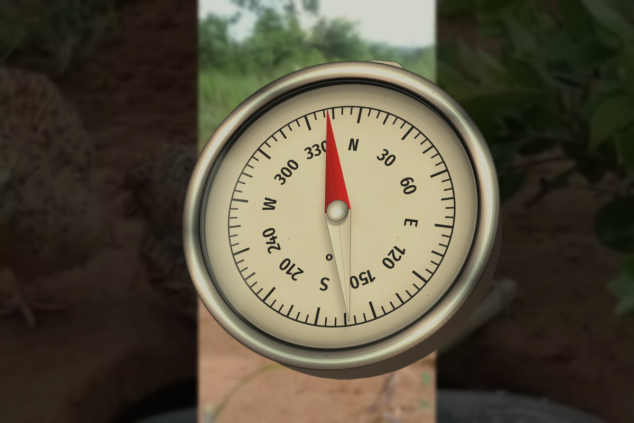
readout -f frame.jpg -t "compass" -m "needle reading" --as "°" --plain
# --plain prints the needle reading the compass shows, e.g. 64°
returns 342.5°
